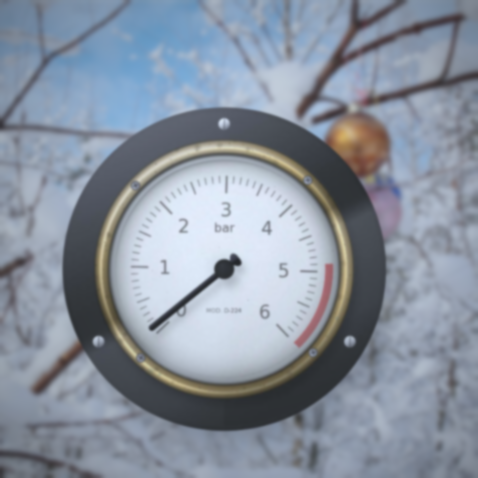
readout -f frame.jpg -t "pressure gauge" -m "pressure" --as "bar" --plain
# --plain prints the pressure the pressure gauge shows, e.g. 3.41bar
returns 0.1bar
